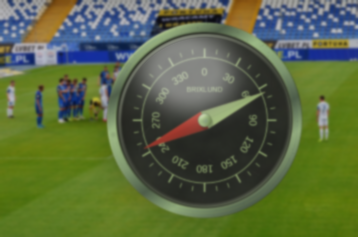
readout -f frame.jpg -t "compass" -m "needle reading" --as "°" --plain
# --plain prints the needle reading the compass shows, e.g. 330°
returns 245°
